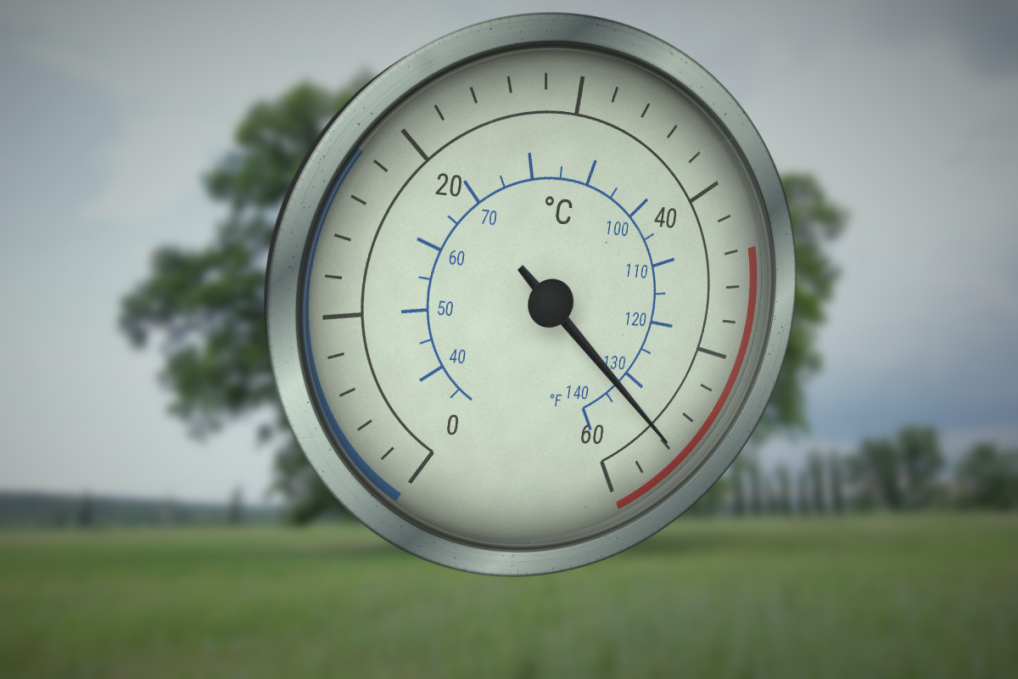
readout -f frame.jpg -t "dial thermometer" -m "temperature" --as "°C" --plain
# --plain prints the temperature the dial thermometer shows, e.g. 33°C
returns 56°C
